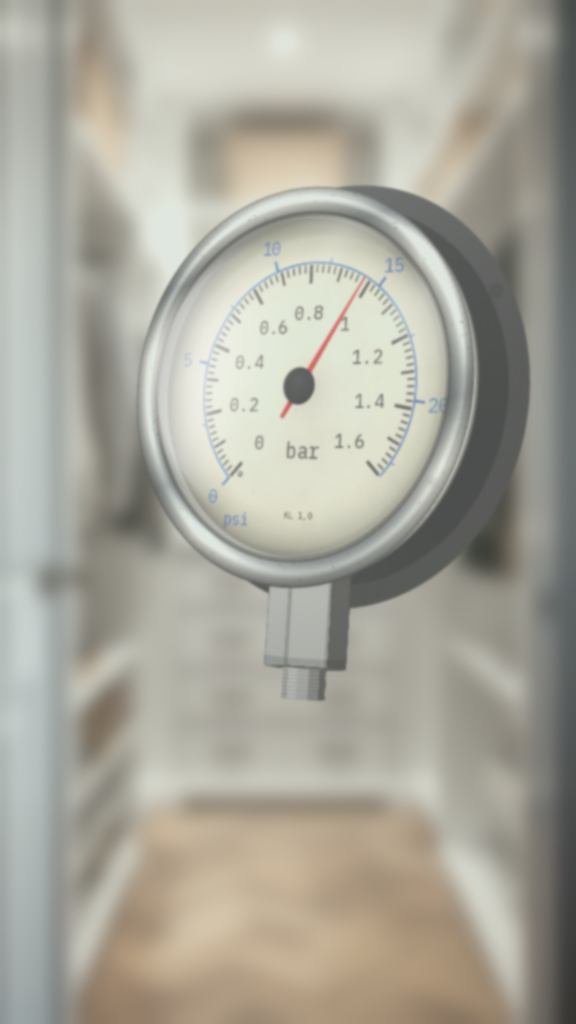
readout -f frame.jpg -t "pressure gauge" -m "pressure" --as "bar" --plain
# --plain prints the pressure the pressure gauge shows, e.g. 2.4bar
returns 1bar
